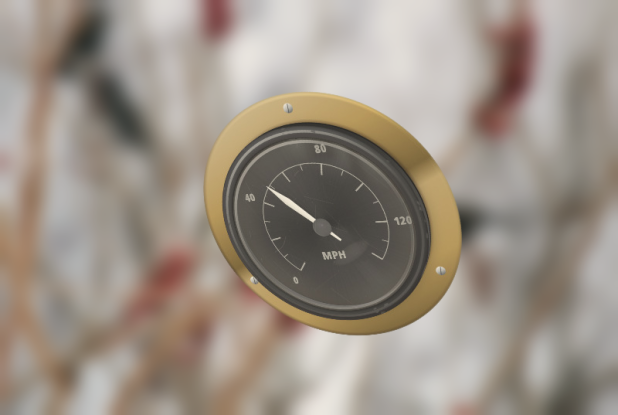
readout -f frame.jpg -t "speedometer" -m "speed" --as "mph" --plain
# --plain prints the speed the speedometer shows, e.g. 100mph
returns 50mph
